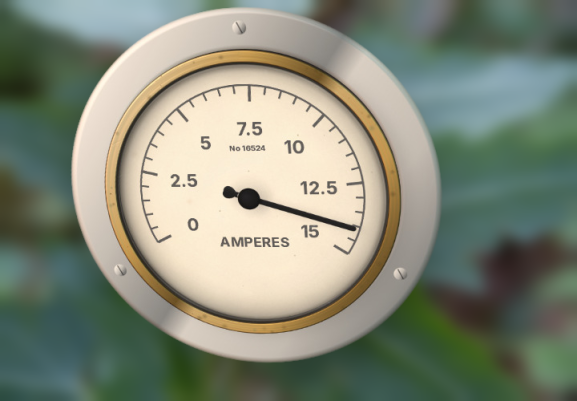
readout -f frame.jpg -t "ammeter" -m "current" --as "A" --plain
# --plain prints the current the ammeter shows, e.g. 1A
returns 14A
